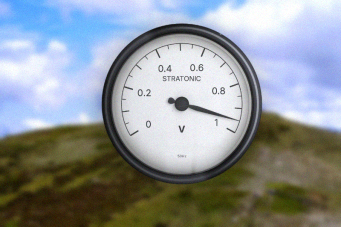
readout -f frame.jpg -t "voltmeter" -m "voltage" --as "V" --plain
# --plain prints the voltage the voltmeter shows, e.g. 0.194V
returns 0.95V
